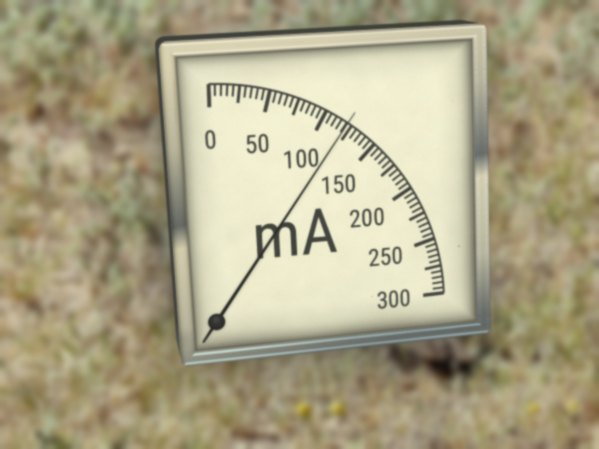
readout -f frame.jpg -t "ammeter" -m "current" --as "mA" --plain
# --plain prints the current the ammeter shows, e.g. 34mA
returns 120mA
